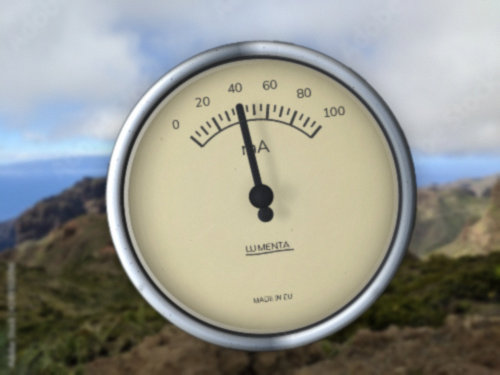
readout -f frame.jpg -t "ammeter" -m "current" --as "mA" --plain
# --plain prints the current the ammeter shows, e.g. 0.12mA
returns 40mA
